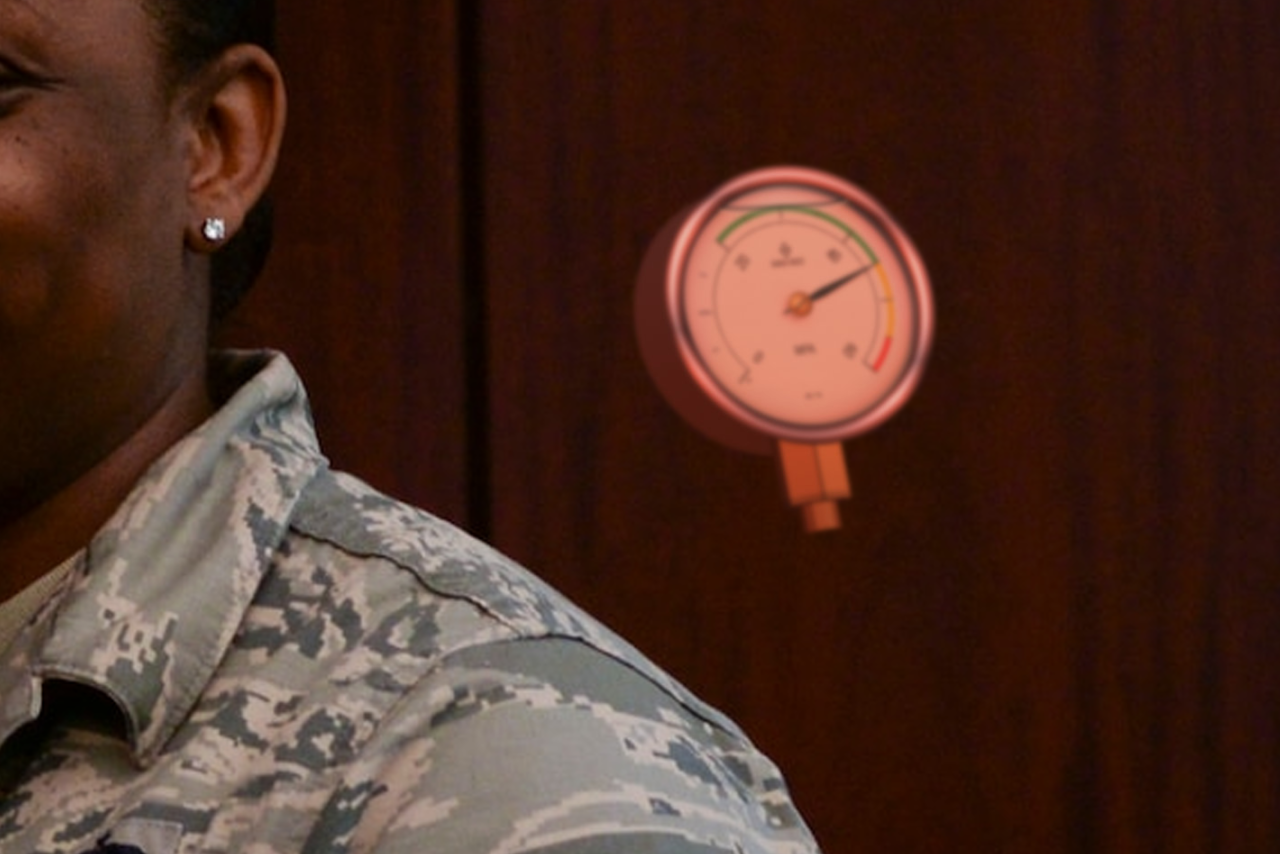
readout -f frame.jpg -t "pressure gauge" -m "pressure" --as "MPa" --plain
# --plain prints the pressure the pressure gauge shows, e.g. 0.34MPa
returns 45MPa
